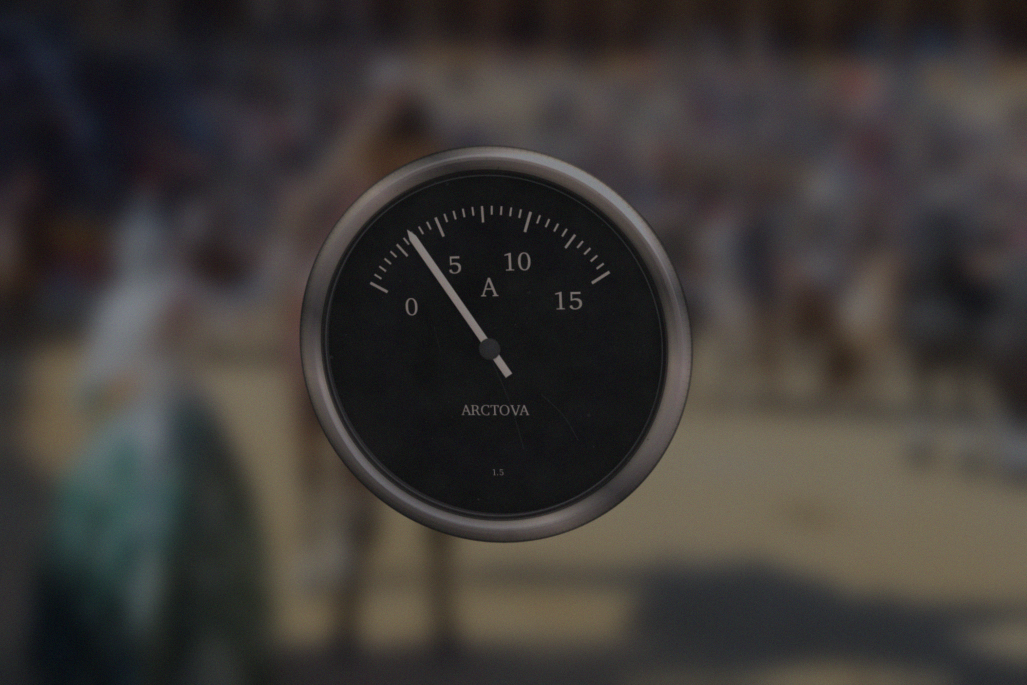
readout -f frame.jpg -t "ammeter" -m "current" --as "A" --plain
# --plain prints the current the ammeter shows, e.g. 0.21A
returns 3.5A
